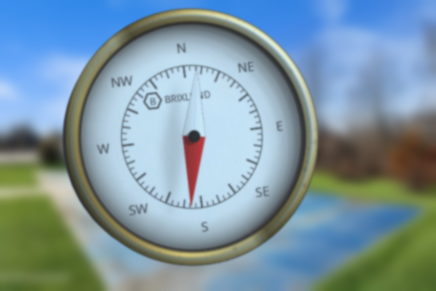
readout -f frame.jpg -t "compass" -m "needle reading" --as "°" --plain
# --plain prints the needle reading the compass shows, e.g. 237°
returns 190°
